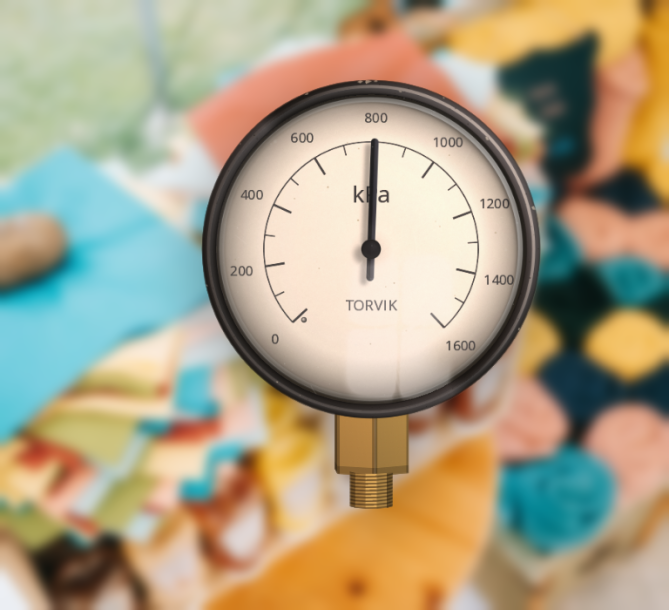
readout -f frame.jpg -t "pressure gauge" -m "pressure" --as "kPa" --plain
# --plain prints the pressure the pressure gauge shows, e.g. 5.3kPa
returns 800kPa
